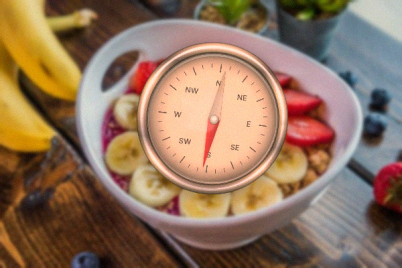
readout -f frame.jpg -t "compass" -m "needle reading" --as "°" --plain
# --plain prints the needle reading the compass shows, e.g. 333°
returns 185°
